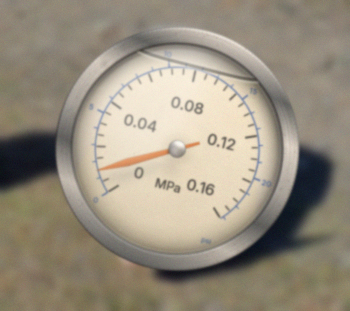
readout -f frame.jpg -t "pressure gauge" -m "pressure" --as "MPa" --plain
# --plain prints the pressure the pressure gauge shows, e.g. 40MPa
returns 0.01MPa
